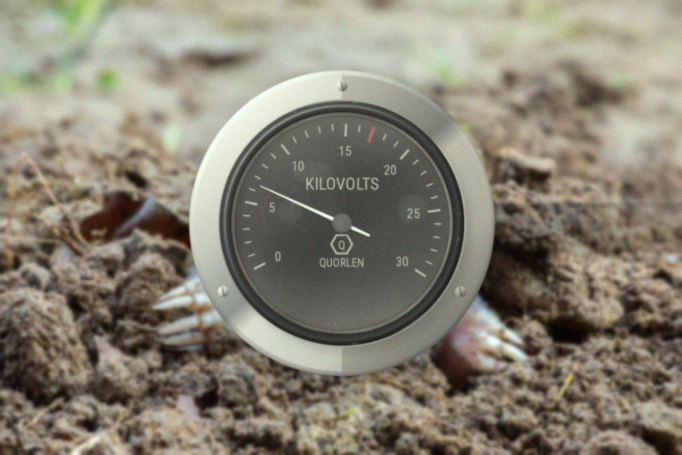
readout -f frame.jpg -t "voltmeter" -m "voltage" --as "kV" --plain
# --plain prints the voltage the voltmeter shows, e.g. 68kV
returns 6.5kV
